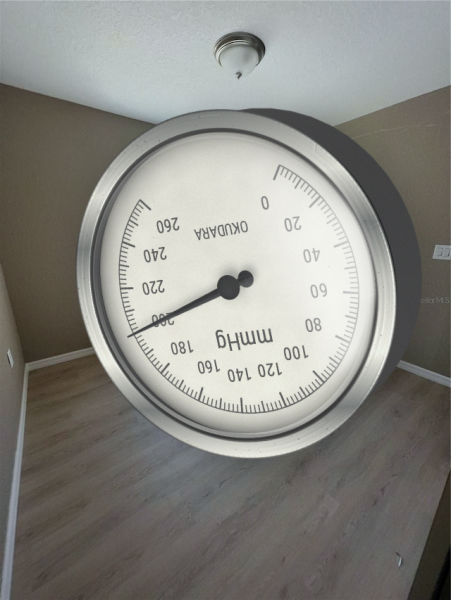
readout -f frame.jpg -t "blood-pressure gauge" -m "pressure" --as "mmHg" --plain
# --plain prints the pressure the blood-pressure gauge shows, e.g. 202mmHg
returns 200mmHg
